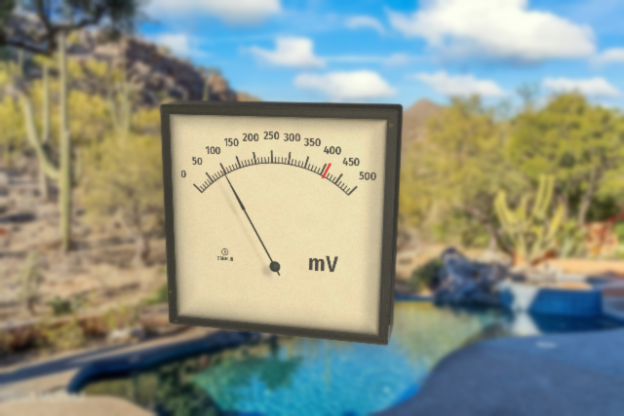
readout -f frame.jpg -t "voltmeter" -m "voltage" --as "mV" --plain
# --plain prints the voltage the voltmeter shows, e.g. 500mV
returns 100mV
